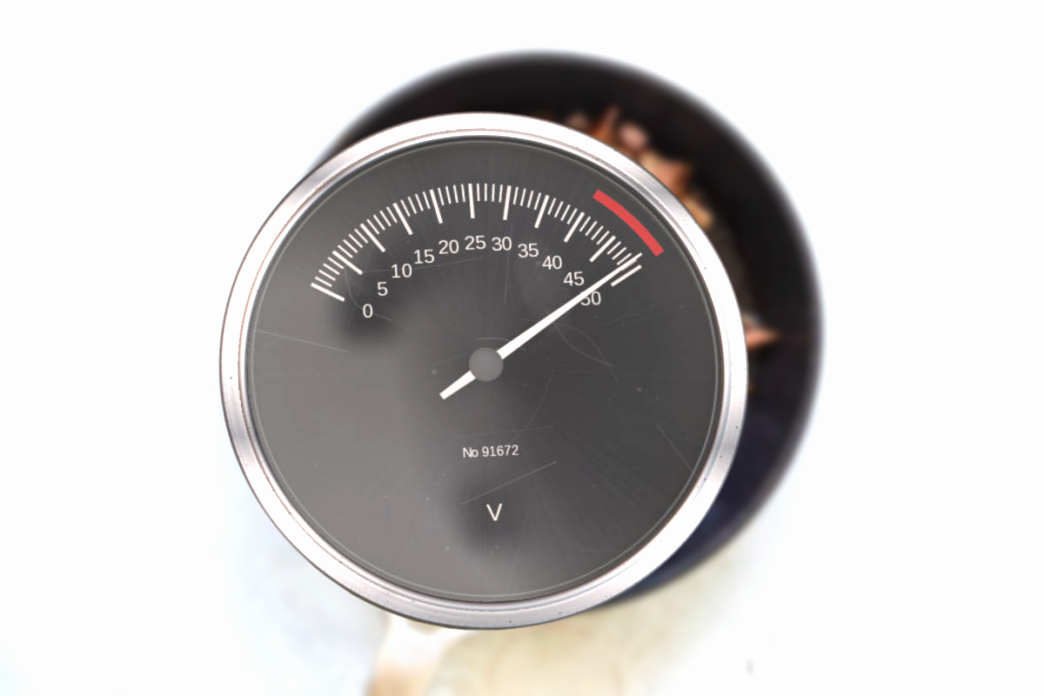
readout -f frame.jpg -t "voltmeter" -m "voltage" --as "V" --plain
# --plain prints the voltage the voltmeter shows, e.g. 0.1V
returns 49V
